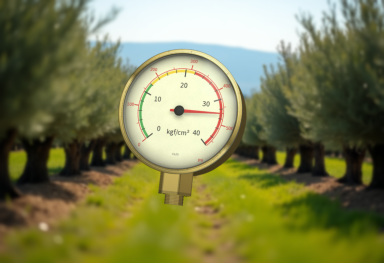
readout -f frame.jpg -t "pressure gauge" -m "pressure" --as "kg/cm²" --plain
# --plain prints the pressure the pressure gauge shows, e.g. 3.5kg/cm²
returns 33kg/cm²
